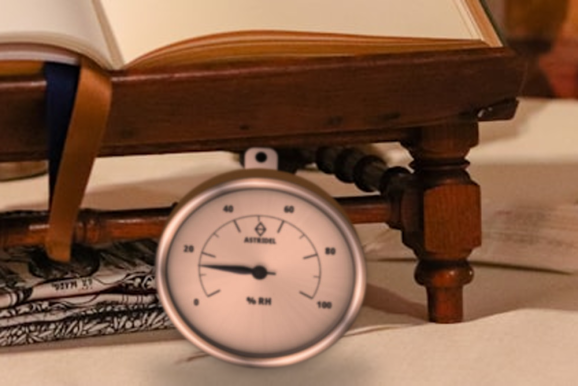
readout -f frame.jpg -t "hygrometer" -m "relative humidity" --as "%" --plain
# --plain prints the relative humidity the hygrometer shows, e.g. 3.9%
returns 15%
